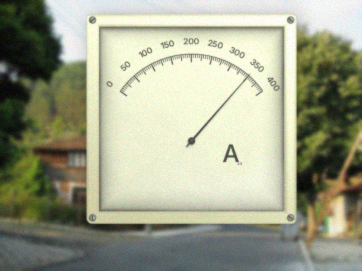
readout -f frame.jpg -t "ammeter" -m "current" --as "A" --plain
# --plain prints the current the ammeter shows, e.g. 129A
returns 350A
